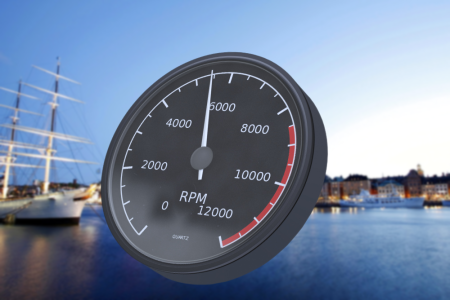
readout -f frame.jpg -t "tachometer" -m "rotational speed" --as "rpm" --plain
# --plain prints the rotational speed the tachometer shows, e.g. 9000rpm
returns 5500rpm
